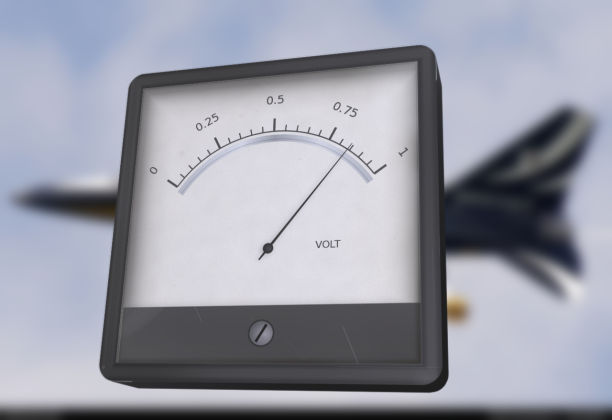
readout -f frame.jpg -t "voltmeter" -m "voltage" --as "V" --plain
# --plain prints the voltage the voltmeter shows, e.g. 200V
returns 0.85V
